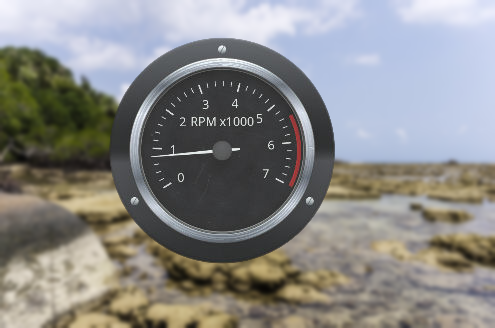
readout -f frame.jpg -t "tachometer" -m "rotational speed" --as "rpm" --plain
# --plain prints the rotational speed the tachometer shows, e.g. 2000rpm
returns 800rpm
